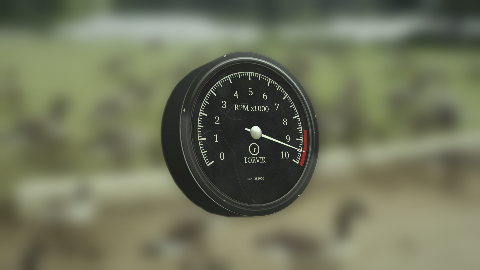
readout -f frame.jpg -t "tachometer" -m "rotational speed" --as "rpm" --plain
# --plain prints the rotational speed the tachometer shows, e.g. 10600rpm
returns 9500rpm
